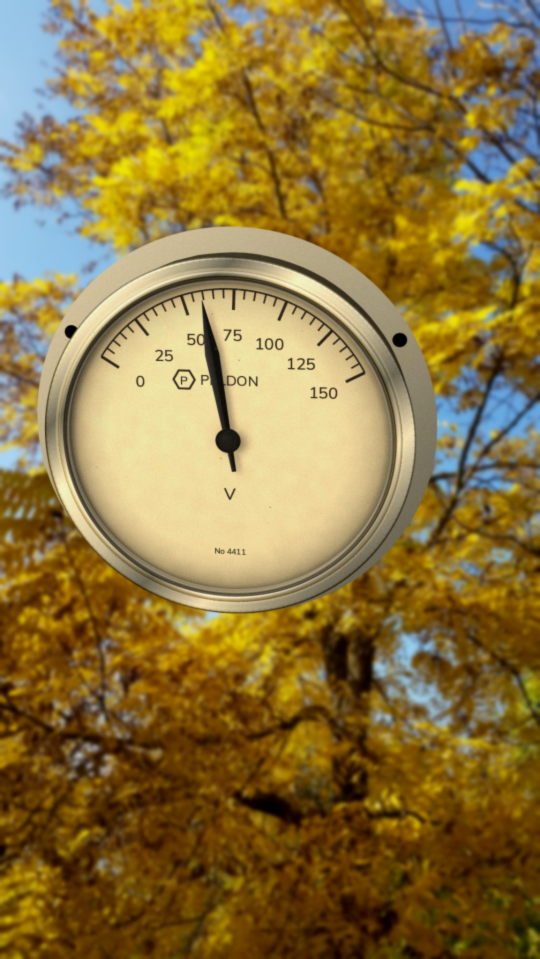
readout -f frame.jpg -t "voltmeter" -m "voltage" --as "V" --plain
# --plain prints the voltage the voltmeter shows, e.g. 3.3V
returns 60V
